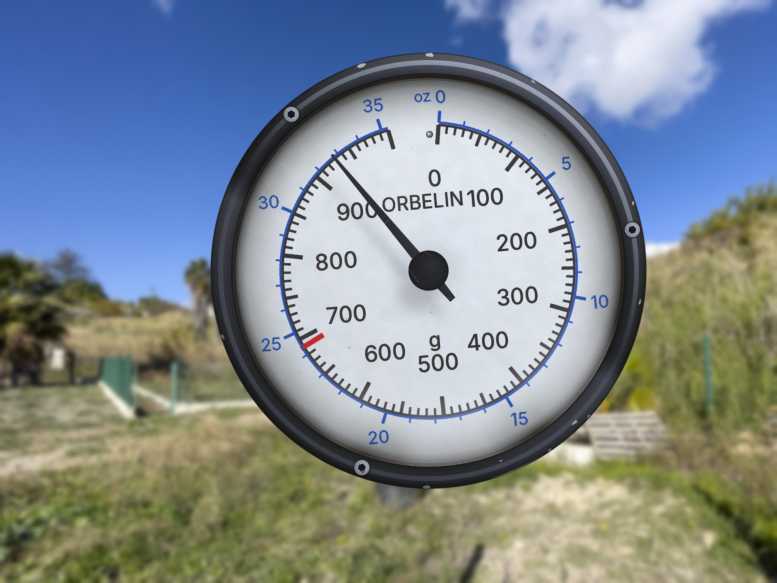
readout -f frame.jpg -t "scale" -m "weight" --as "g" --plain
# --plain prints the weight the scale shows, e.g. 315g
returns 930g
